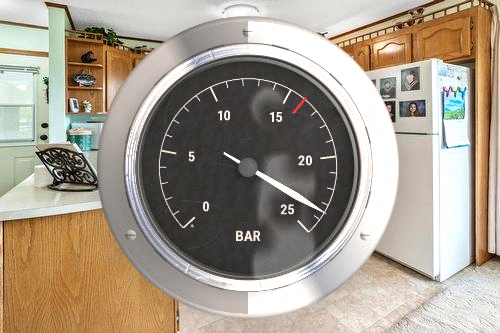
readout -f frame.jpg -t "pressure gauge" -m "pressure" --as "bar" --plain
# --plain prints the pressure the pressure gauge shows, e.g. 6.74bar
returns 23.5bar
